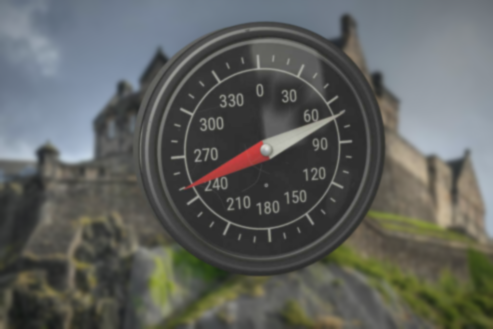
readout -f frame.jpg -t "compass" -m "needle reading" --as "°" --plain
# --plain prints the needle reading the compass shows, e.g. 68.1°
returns 250°
